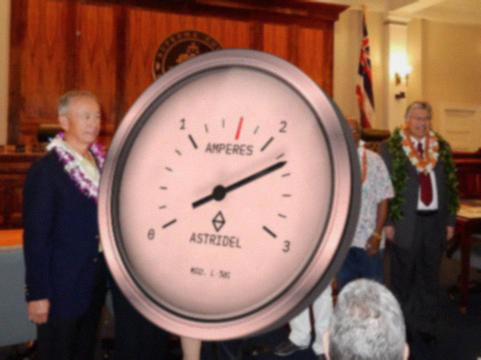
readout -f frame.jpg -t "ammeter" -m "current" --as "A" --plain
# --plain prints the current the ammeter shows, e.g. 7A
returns 2.3A
